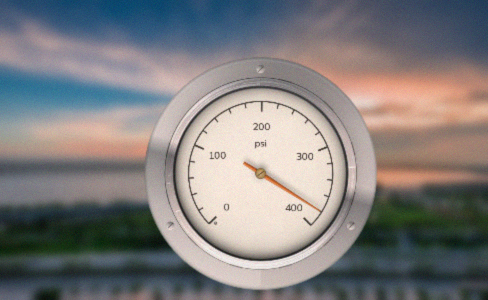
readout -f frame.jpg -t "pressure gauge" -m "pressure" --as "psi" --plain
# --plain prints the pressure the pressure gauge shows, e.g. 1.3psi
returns 380psi
